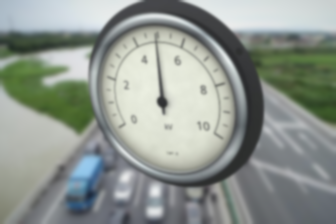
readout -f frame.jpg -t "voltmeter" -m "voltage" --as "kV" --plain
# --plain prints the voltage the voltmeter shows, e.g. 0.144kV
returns 5kV
